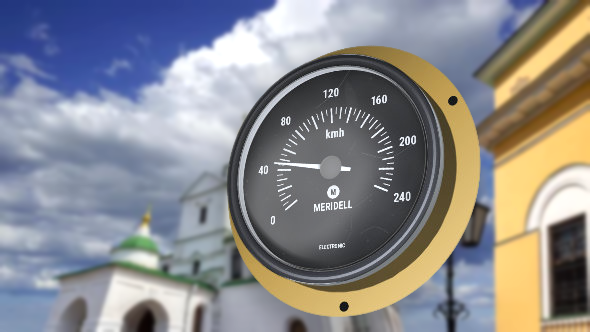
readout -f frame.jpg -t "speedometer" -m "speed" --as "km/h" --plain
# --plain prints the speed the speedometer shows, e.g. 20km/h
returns 45km/h
